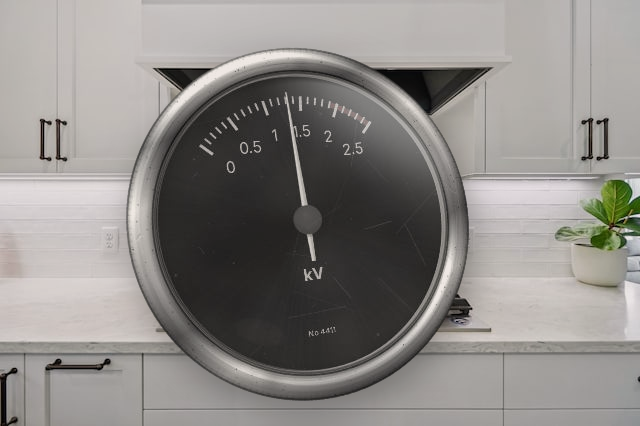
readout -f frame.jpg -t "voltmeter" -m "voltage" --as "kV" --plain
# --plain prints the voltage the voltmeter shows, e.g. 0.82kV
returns 1.3kV
